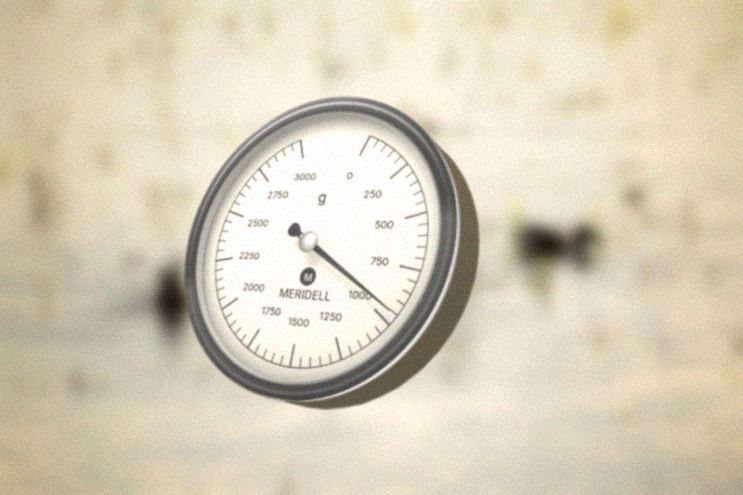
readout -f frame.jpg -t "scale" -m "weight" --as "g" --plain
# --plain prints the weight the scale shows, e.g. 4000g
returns 950g
